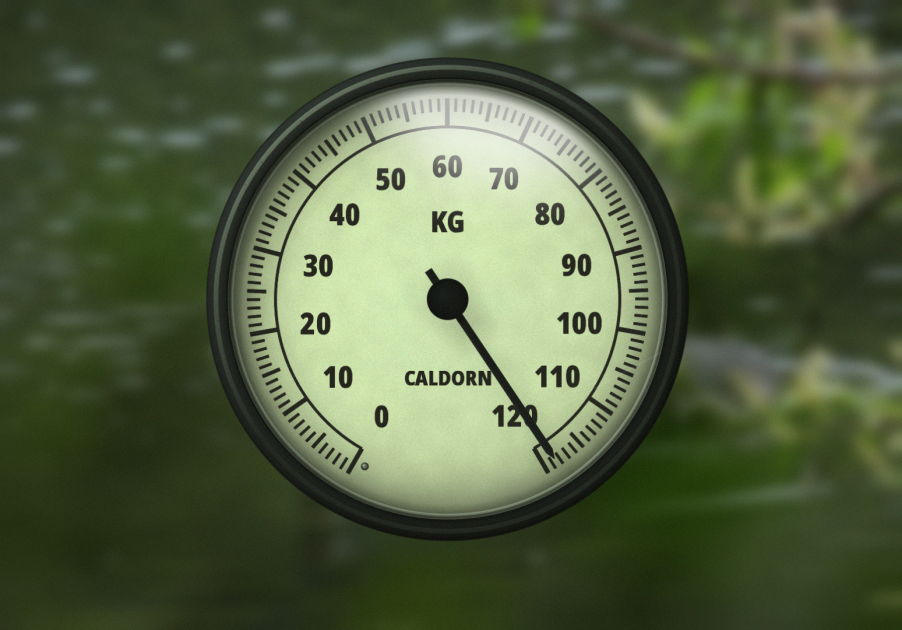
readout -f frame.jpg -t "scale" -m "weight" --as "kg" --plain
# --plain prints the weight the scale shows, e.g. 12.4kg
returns 118.5kg
